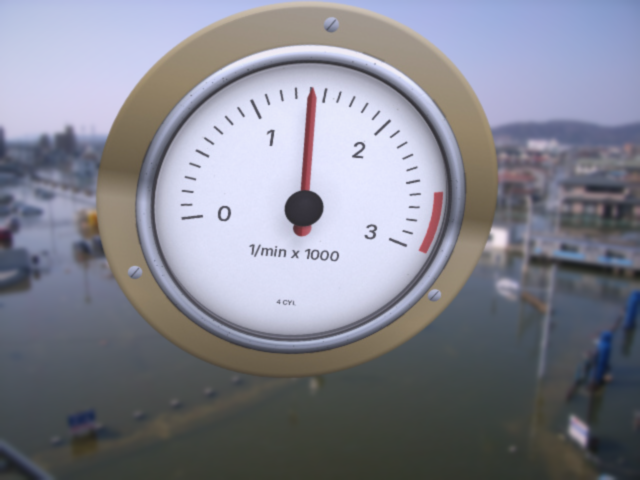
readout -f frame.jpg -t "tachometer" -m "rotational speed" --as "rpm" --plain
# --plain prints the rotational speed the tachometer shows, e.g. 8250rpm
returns 1400rpm
